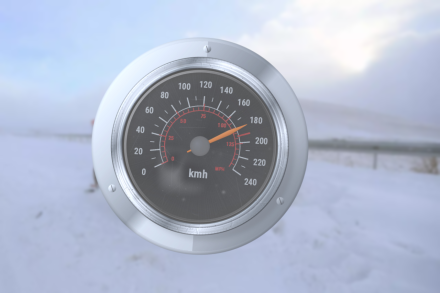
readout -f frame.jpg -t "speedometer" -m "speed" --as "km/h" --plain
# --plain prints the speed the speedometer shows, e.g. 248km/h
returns 180km/h
